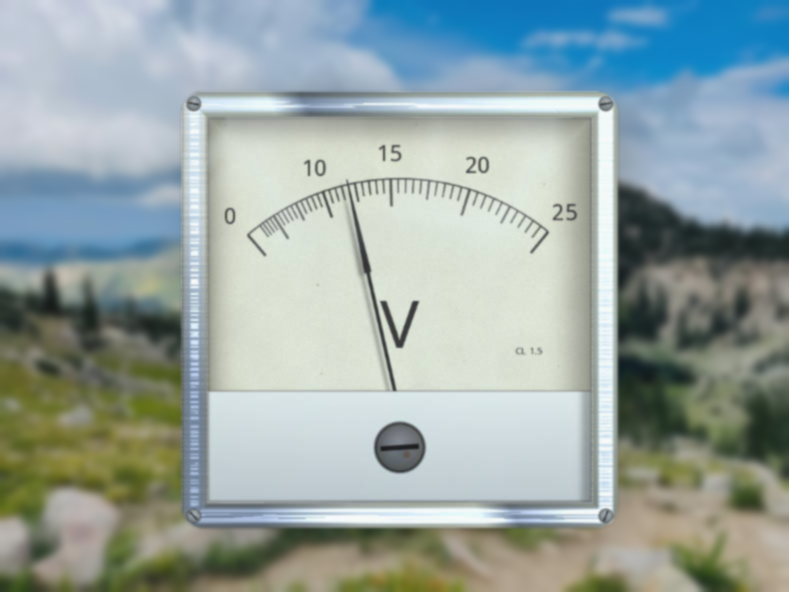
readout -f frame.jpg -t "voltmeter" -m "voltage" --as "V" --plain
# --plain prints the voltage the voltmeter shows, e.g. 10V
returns 12V
